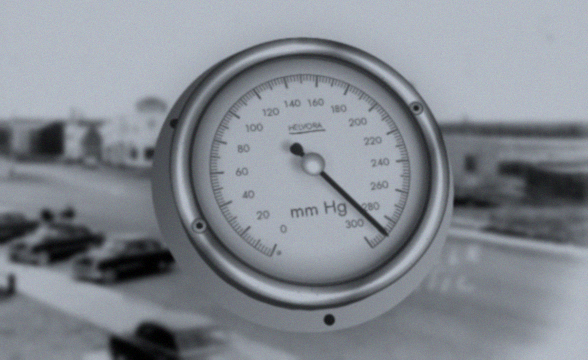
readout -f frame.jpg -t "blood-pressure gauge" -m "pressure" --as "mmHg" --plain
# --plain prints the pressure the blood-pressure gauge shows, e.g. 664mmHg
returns 290mmHg
